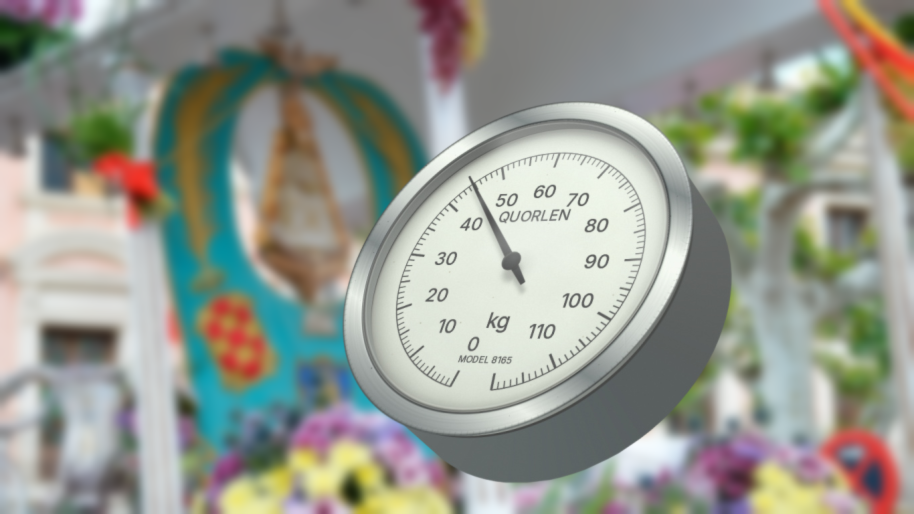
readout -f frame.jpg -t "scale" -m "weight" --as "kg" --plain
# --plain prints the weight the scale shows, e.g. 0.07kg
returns 45kg
